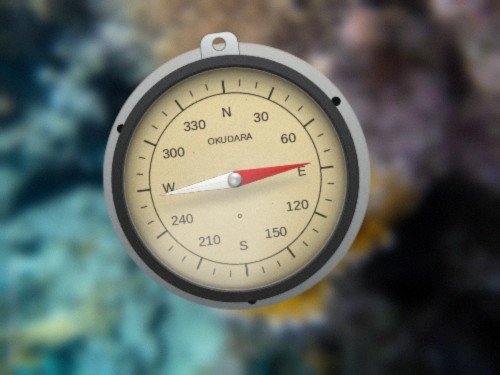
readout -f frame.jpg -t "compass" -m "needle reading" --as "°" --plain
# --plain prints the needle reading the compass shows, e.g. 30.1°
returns 85°
